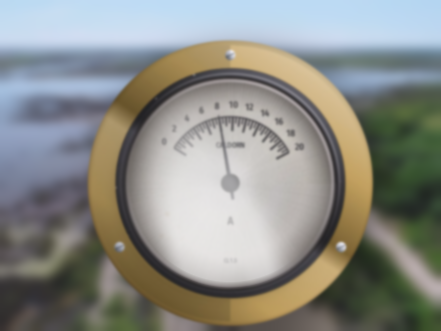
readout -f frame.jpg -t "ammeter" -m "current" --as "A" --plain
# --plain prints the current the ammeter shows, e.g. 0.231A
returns 8A
